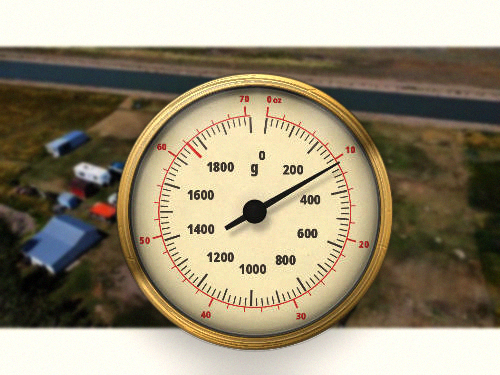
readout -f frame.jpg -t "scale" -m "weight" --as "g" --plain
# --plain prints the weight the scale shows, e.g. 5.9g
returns 300g
